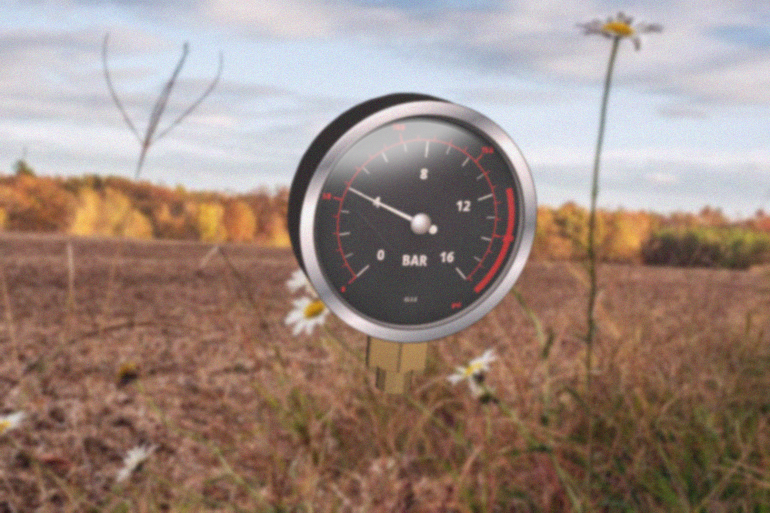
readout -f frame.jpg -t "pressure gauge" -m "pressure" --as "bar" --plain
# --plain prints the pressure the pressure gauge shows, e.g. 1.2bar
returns 4bar
